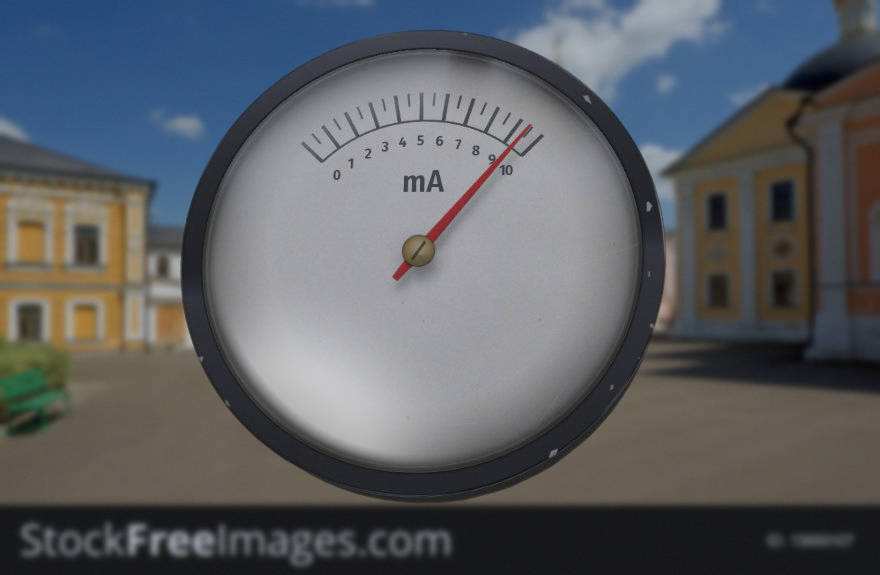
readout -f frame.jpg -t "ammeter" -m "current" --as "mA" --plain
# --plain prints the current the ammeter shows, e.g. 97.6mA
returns 9.5mA
